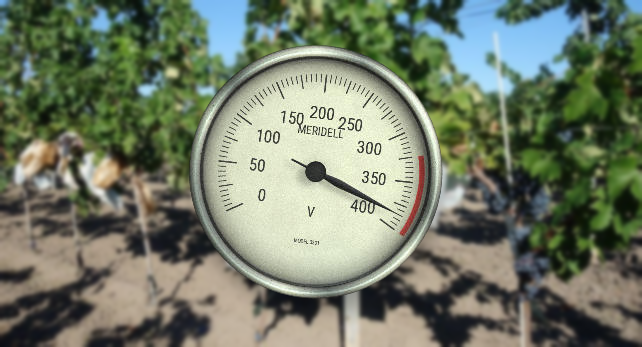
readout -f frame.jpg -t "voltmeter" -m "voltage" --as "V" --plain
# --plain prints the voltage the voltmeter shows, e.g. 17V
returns 385V
